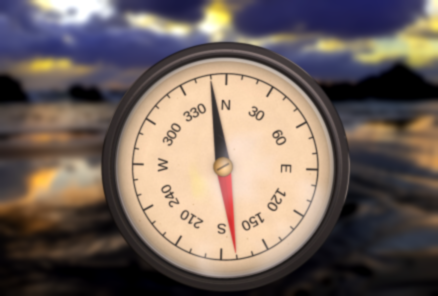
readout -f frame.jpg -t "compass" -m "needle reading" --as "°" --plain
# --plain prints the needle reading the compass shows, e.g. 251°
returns 170°
